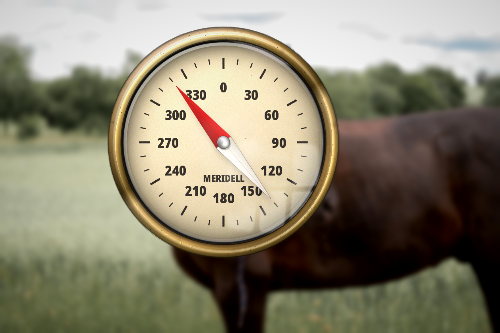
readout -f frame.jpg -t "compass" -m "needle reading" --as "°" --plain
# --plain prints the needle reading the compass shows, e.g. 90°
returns 320°
